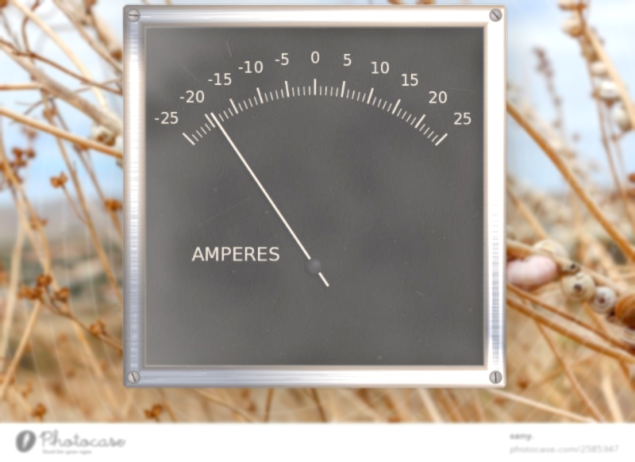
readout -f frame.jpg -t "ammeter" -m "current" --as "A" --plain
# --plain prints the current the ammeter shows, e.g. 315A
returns -19A
